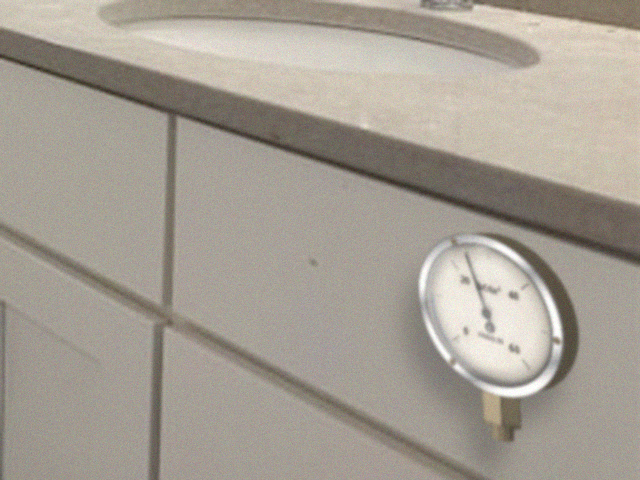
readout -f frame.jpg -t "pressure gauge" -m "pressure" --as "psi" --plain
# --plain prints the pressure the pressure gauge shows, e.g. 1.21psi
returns 25psi
